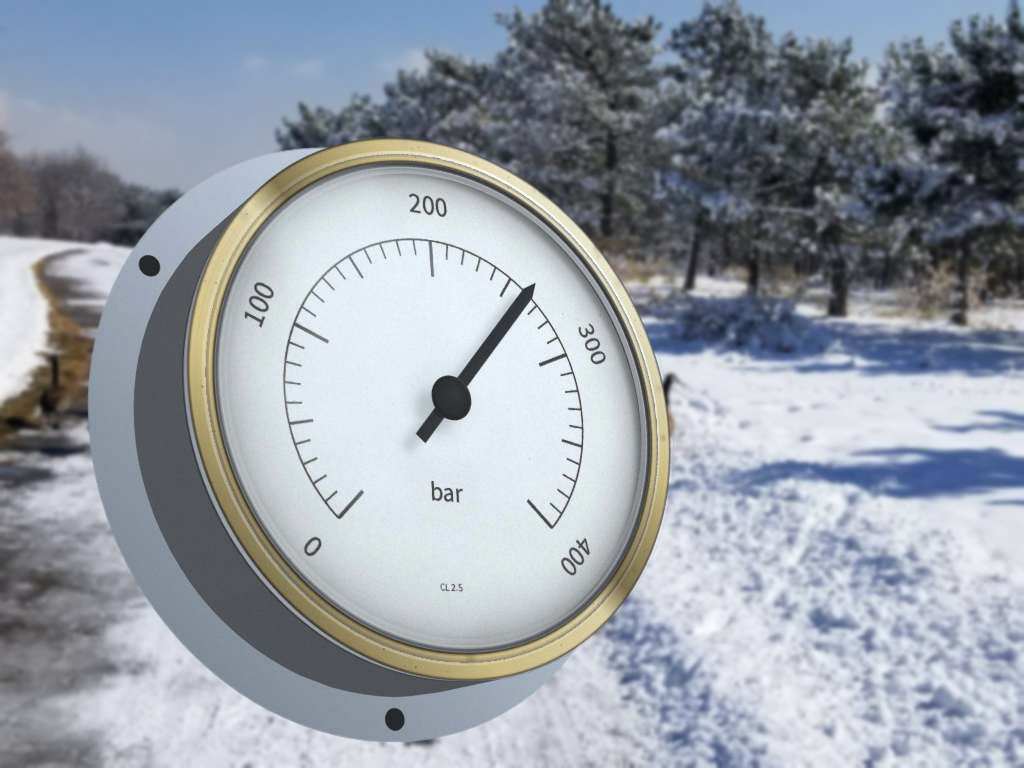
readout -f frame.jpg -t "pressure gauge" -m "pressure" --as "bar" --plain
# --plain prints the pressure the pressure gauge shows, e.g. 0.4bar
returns 260bar
